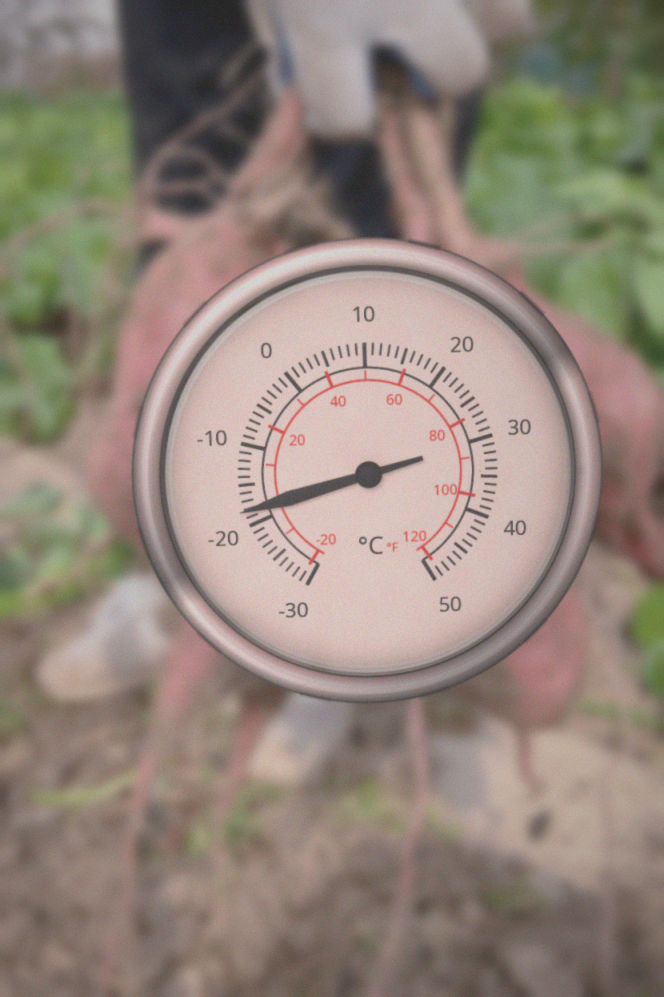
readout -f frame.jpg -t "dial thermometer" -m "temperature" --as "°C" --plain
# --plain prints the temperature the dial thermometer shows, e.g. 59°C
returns -18°C
